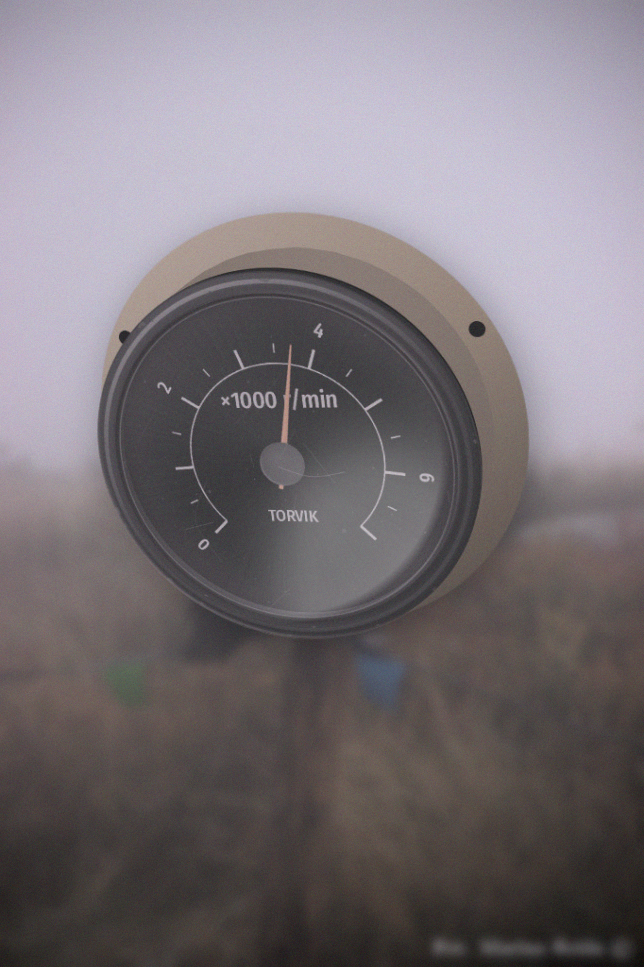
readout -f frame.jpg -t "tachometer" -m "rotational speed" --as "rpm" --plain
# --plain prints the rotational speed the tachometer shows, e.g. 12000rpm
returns 3750rpm
